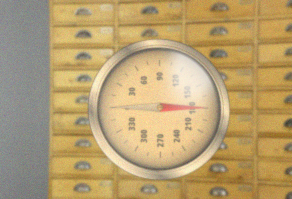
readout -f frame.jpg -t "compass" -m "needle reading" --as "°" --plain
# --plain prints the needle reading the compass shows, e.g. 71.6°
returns 180°
